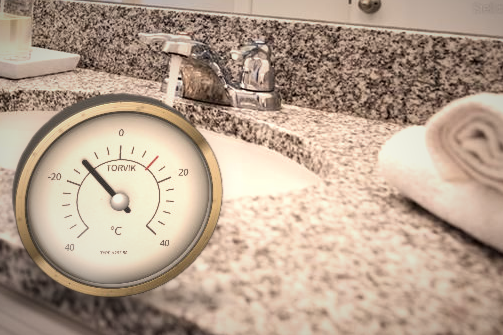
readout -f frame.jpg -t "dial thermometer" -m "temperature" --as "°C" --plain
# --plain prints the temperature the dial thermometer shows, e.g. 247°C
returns -12°C
